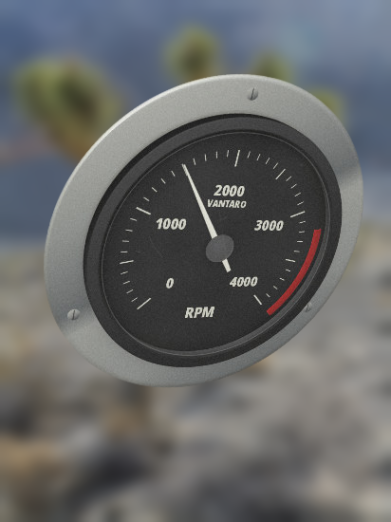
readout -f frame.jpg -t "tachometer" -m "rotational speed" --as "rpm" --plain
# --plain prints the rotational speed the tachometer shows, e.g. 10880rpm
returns 1500rpm
